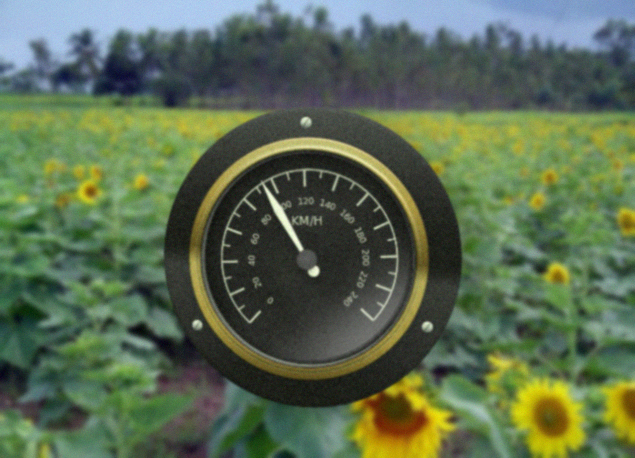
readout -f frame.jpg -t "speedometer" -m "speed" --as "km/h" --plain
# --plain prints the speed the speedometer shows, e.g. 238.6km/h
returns 95km/h
